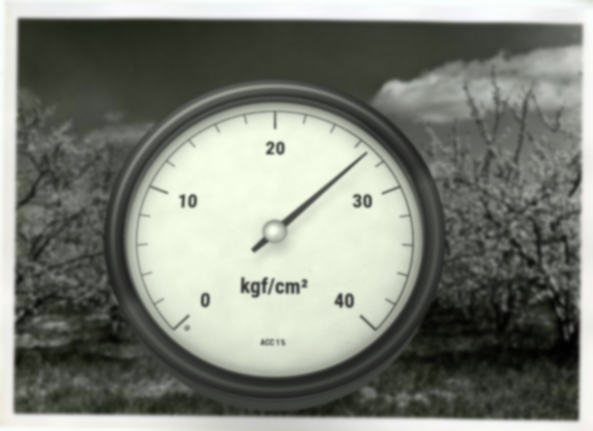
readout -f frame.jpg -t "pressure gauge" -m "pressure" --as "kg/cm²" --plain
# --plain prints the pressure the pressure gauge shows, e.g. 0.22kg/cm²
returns 27kg/cm²
